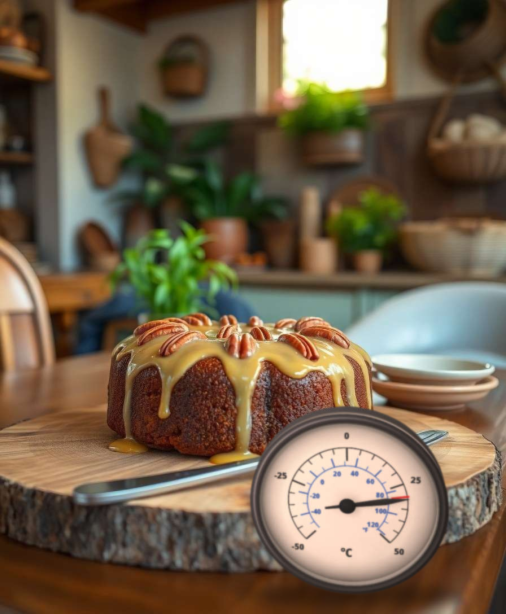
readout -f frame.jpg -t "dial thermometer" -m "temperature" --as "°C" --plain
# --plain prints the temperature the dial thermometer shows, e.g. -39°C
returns 30°C
